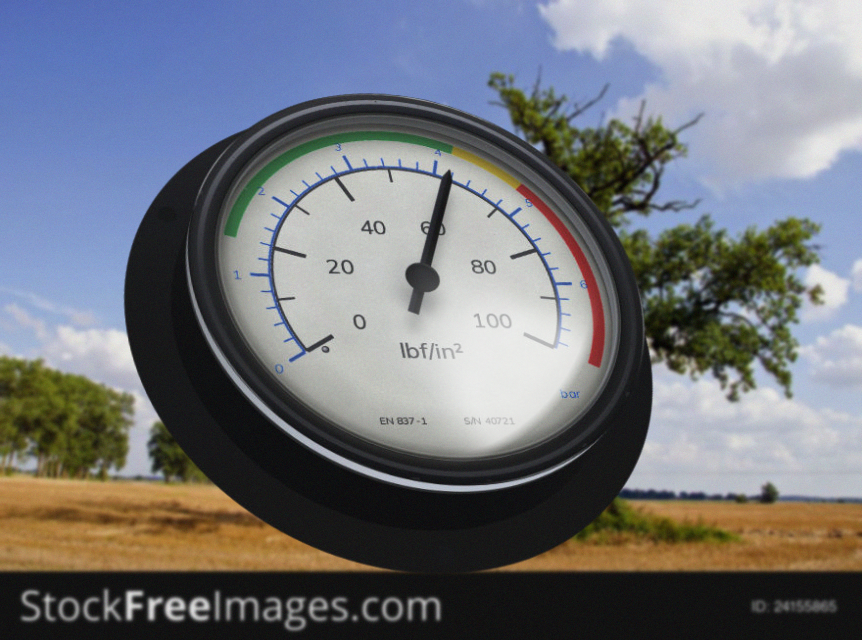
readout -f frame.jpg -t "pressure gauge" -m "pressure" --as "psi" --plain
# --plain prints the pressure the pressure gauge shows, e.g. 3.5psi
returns 60psi
